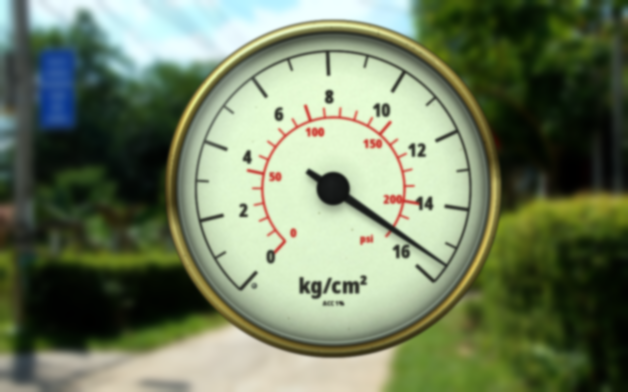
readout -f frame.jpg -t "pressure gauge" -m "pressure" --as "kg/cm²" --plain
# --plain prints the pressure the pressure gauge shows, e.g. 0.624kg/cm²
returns 15.5kg/cm²
